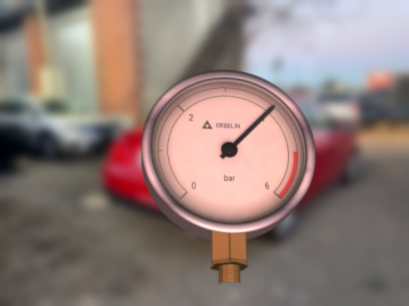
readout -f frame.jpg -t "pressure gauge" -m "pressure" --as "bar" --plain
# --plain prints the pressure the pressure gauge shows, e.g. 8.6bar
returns 4bar
